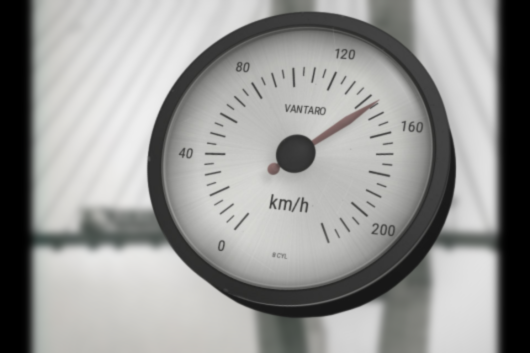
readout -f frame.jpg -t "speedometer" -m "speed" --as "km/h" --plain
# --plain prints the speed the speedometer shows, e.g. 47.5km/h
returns 145km/h
